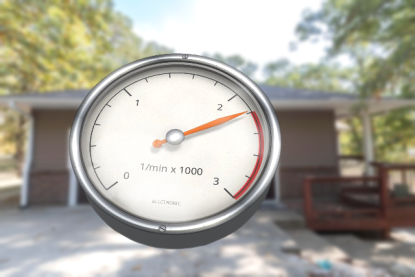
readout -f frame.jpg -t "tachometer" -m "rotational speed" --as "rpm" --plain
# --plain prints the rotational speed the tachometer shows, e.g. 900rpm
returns 2200rpm
